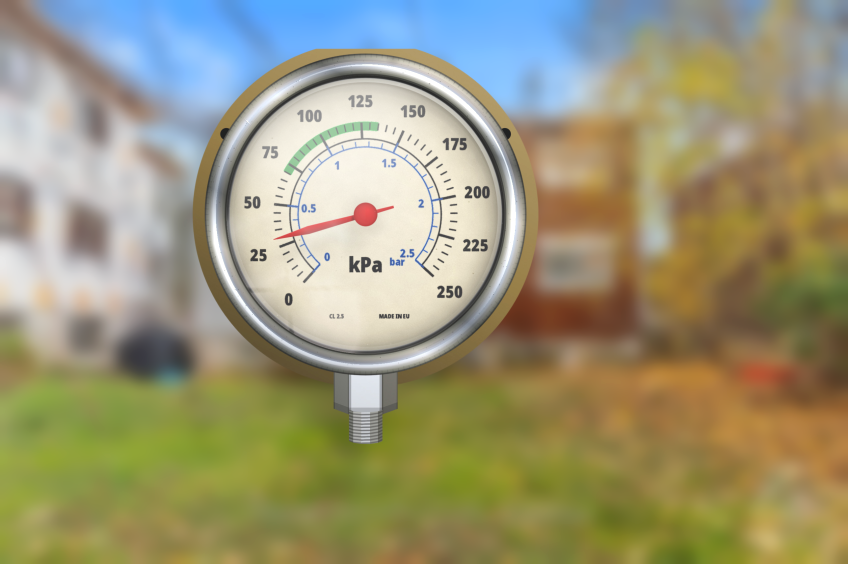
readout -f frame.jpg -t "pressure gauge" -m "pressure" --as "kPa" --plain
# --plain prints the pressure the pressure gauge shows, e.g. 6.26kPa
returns 30kPa
